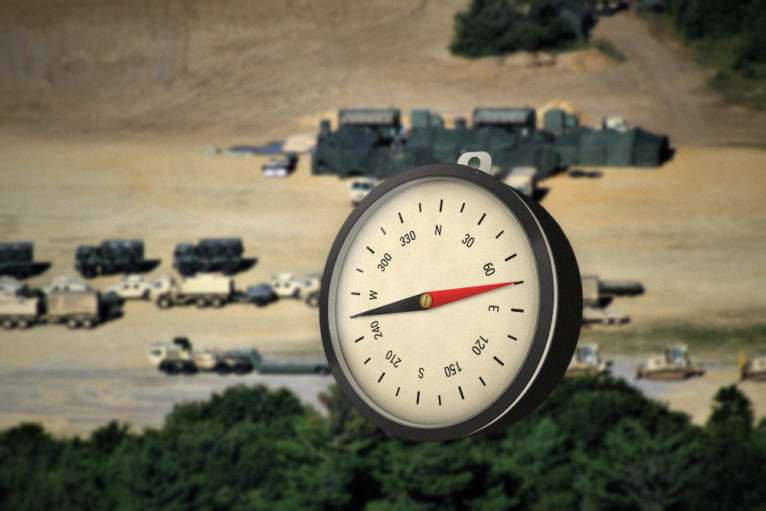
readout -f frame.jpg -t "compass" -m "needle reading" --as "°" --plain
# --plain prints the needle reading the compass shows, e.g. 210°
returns 75°
